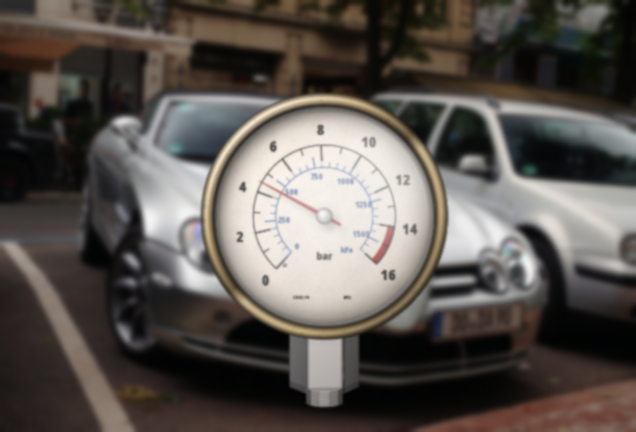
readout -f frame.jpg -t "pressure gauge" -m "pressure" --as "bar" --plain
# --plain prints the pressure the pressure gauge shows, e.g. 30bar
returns 4.5bar
